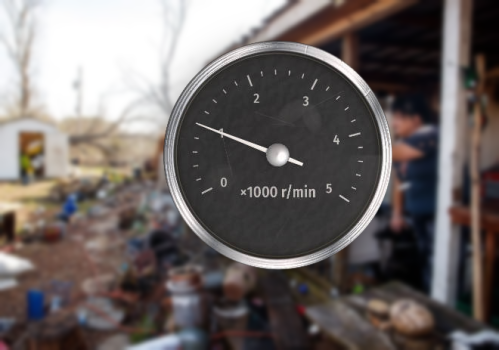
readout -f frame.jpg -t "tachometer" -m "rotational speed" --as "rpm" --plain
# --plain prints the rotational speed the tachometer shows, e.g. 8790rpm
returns 1000rpm
